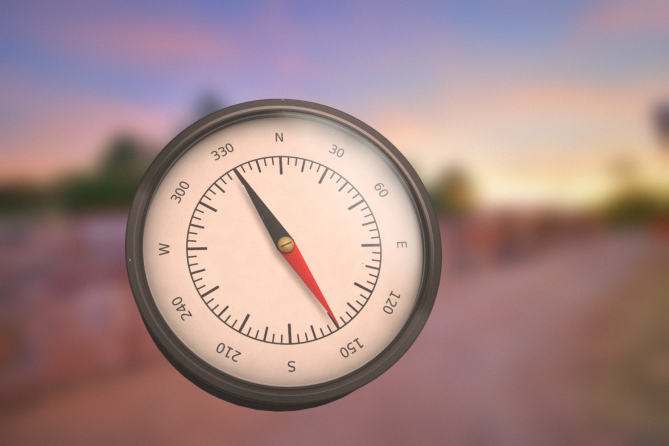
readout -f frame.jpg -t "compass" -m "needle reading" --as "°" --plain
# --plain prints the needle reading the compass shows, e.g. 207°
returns 150°
